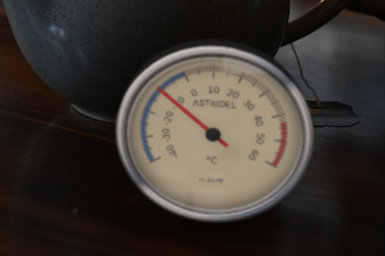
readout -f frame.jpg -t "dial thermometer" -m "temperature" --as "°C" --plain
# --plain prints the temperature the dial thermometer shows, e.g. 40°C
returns -10°C
